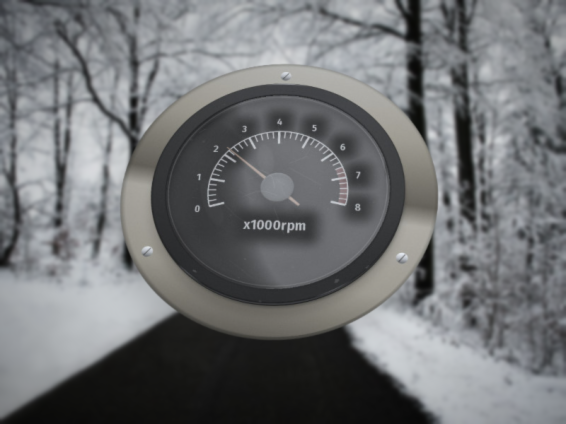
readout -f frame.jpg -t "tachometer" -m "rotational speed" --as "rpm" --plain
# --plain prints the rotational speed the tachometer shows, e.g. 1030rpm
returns 2200rpm
